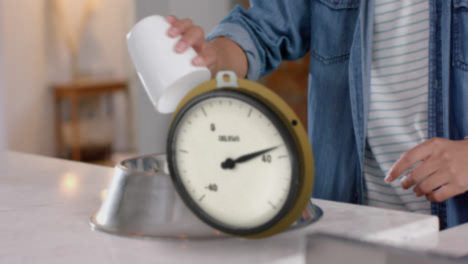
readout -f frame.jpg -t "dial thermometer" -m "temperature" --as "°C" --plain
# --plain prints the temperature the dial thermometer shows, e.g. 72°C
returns 36°C
